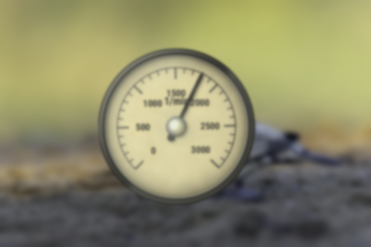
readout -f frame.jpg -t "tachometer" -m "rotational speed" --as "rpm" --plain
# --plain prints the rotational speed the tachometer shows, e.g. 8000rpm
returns 1800rpm
